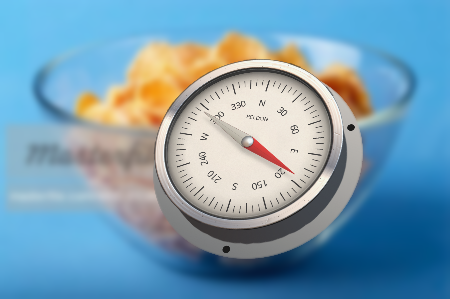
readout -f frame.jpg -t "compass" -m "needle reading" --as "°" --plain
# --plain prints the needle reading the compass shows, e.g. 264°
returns 115°
